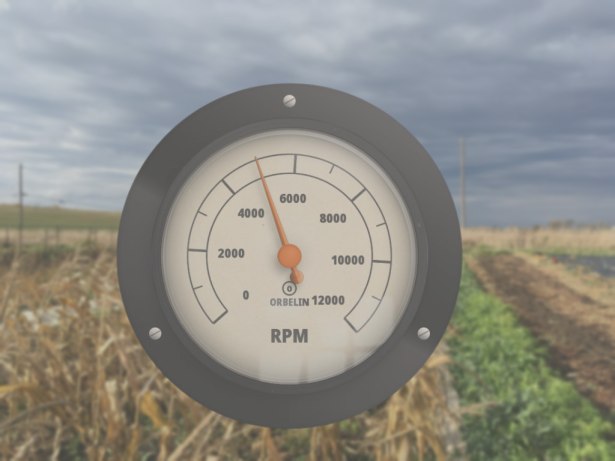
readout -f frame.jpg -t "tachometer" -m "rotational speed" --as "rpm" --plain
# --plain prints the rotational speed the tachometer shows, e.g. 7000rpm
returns 5000rpm
